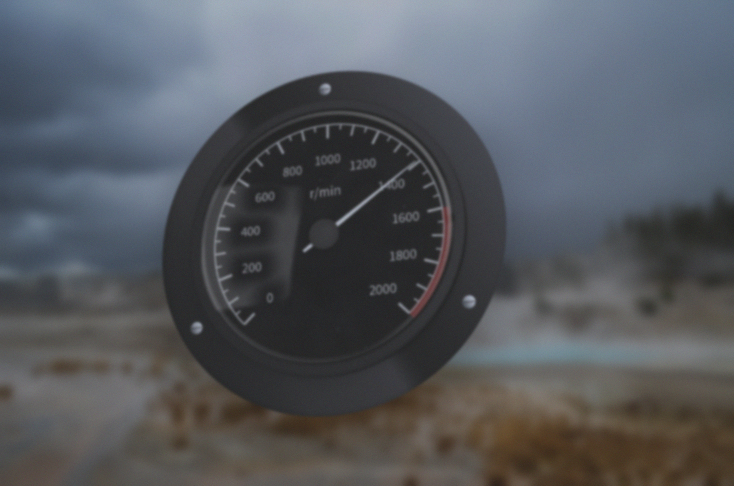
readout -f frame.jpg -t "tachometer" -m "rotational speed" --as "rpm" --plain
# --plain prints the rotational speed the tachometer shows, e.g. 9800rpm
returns 1400rpm
